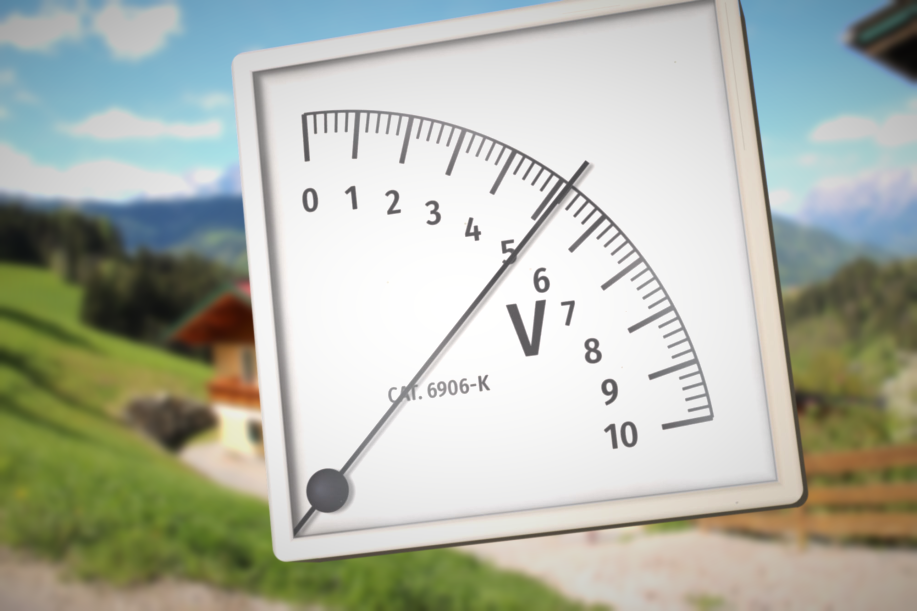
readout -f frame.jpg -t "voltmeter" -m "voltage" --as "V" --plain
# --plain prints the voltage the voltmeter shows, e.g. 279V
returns 5.2V
